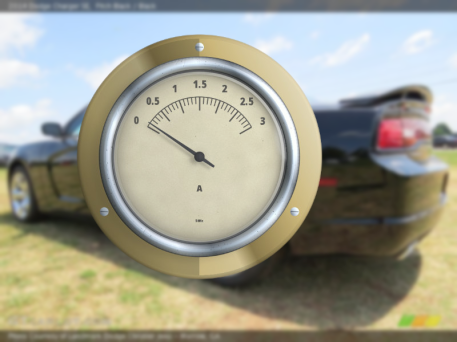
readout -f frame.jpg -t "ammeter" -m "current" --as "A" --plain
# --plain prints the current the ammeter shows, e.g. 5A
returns 0.1A
